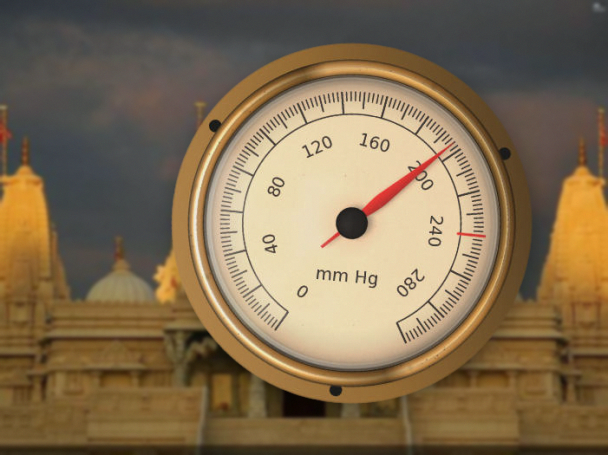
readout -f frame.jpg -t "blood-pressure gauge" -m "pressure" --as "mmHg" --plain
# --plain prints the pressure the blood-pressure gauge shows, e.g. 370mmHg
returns 196mmHg
